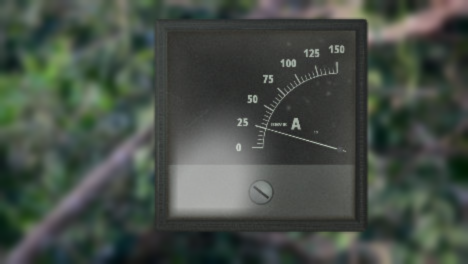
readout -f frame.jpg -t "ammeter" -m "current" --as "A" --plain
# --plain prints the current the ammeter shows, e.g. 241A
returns 25A
